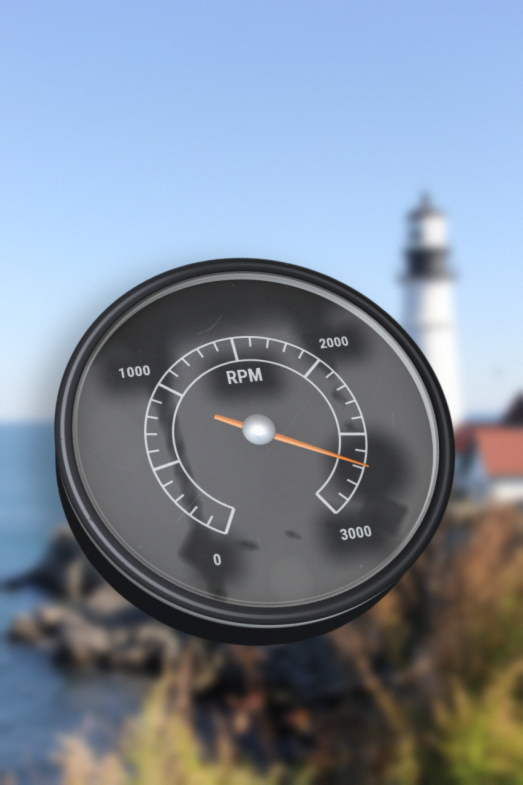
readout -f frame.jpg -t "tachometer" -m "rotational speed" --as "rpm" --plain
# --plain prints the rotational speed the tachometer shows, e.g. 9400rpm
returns 2700rpm
